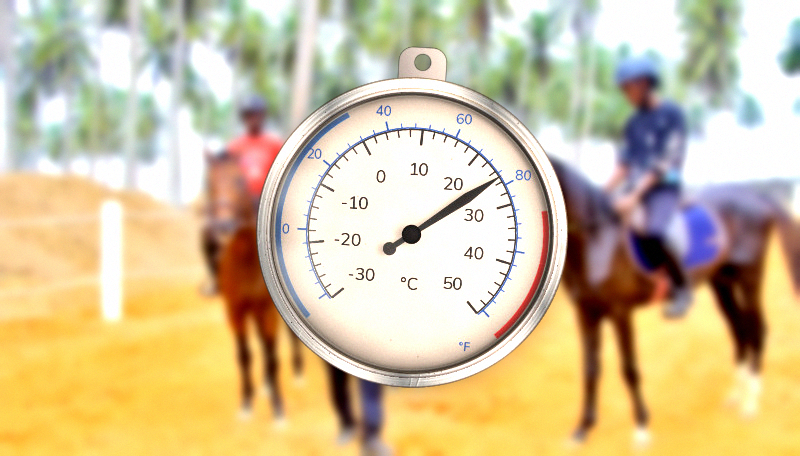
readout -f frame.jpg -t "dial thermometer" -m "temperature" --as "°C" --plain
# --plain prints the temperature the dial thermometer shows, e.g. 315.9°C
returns 25°C
